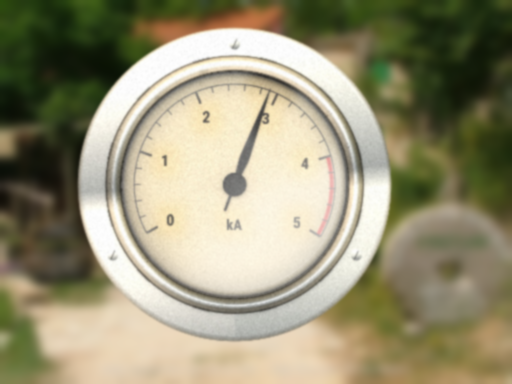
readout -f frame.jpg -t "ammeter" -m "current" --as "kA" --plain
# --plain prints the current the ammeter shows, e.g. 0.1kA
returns 2.9kA
